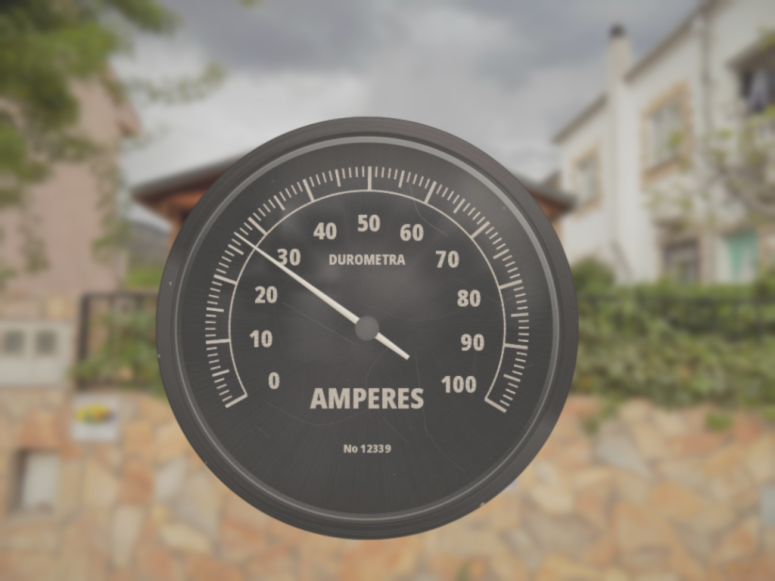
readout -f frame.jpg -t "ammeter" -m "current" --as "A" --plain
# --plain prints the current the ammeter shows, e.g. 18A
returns 27A
